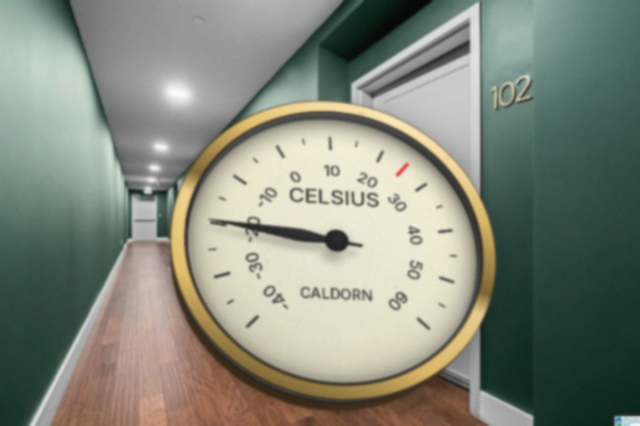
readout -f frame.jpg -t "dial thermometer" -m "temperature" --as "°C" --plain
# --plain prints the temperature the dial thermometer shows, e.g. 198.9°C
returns -20°C
